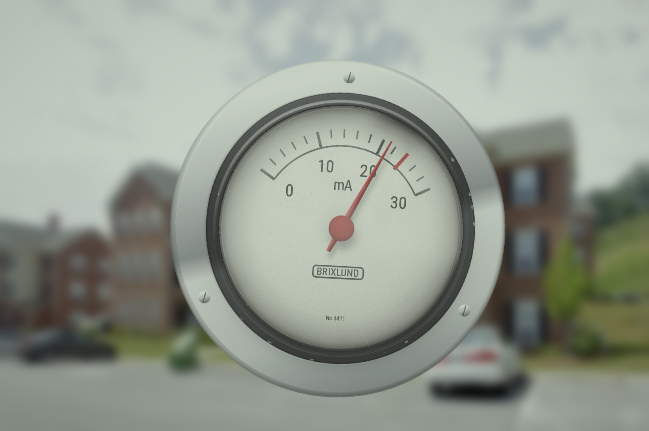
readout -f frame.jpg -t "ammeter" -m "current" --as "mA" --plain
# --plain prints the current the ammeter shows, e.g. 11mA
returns 21mA
